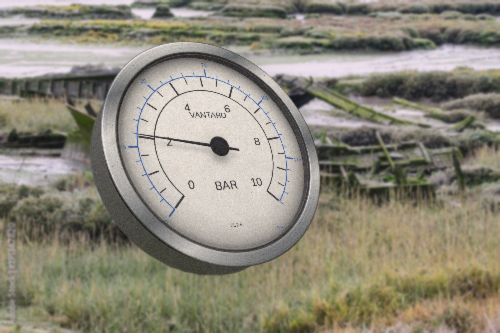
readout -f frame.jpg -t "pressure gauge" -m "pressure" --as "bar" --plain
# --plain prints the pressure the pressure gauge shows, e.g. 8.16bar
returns 2bar
